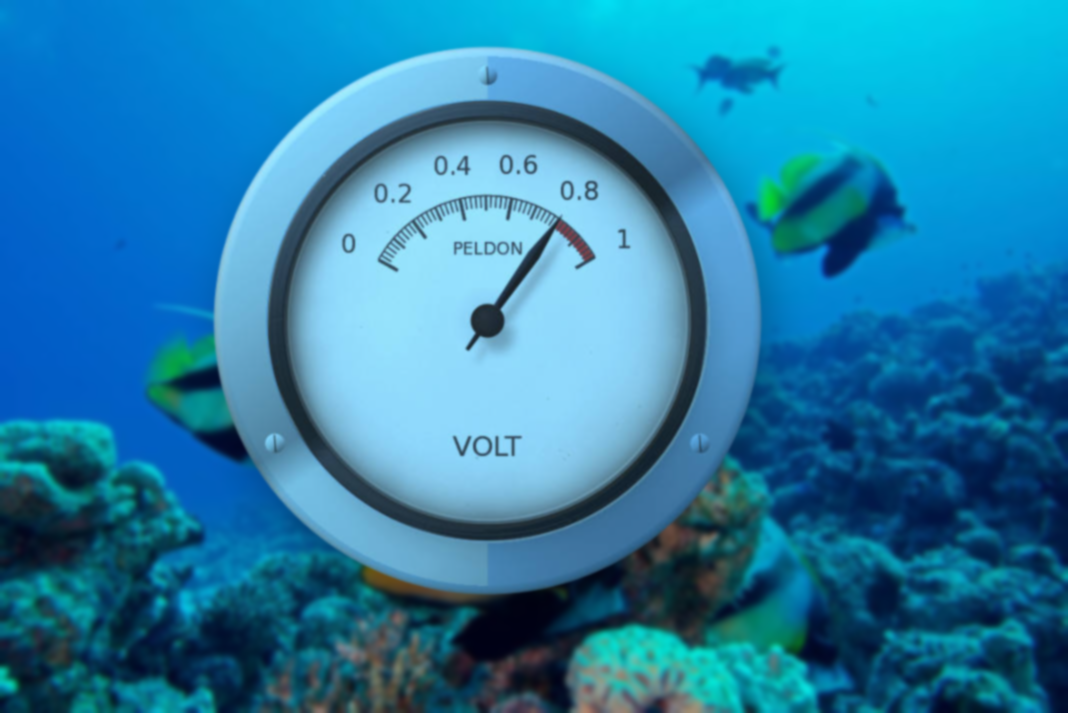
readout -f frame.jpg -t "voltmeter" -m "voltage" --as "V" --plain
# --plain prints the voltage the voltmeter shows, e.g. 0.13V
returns 0.8V
